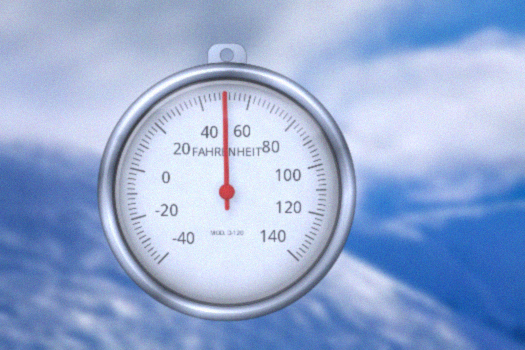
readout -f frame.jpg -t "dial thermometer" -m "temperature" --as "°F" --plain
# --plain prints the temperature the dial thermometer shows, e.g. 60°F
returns 50°F
